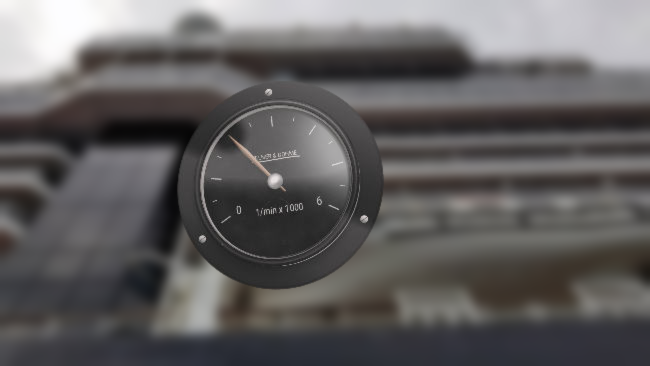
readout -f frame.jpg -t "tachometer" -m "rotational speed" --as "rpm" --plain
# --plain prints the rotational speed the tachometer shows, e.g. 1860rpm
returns 2000rpm
